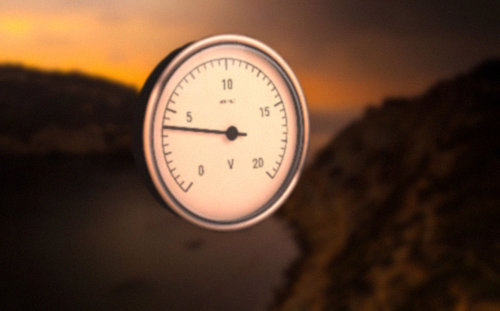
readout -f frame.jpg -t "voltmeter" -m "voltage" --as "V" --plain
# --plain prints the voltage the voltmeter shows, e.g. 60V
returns 4V
